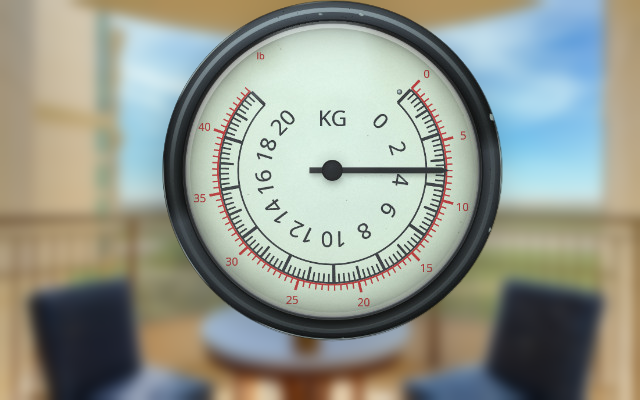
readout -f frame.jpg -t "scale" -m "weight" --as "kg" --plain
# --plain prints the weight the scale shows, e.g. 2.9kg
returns 3.4kg
